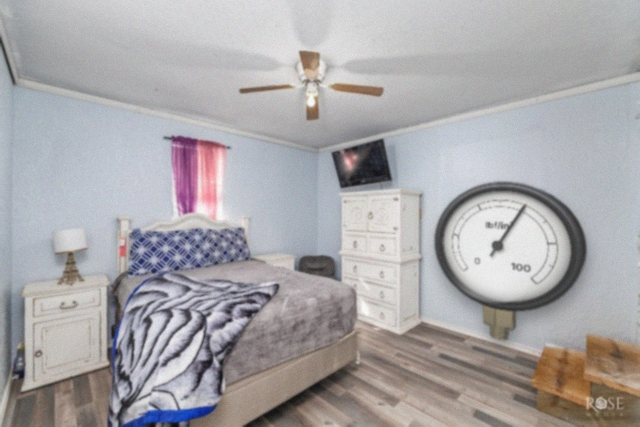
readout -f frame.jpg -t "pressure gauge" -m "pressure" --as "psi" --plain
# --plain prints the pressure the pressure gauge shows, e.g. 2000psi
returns 60psi
